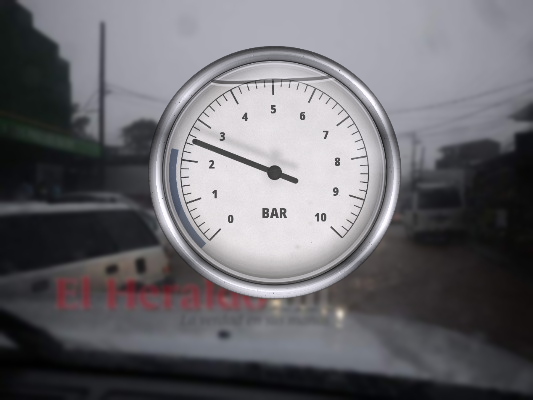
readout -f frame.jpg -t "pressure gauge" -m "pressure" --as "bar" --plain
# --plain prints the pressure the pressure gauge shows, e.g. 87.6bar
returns 2.5bar
